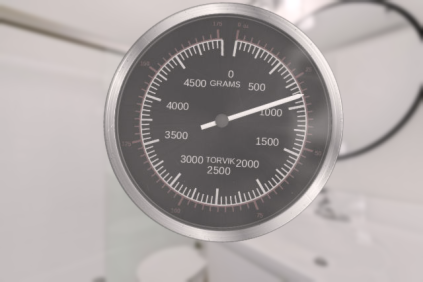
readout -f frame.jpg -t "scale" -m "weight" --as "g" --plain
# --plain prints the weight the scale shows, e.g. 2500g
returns 900g
